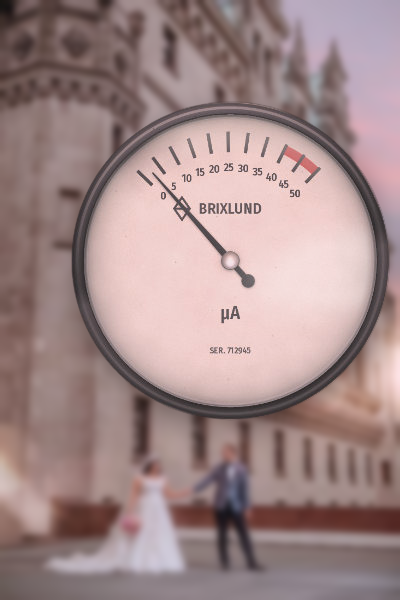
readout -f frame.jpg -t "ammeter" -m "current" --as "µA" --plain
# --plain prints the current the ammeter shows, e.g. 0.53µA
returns 2.5µA
